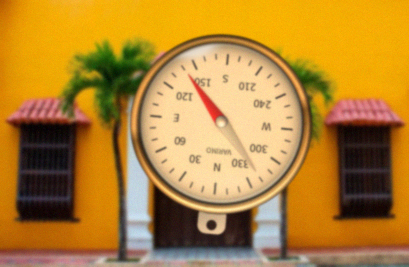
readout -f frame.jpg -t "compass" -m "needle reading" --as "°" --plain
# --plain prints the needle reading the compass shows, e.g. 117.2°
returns 140°
